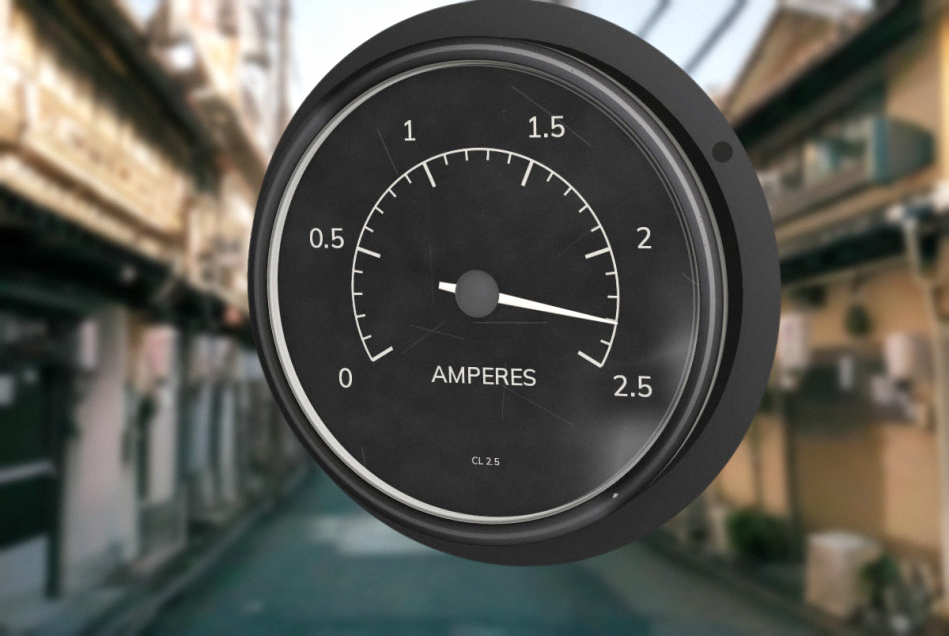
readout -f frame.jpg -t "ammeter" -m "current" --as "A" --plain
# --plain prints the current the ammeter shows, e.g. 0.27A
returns 2.3A
